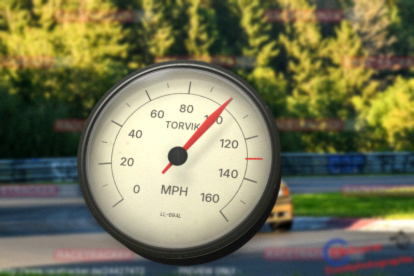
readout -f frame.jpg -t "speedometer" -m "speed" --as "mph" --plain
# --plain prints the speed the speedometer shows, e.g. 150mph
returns 100mph
